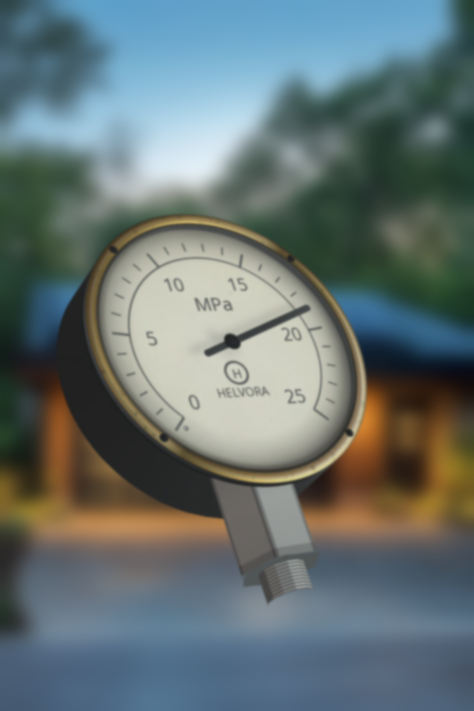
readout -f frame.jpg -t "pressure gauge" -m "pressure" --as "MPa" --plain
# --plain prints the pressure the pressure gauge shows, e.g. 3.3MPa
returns 19MPa
